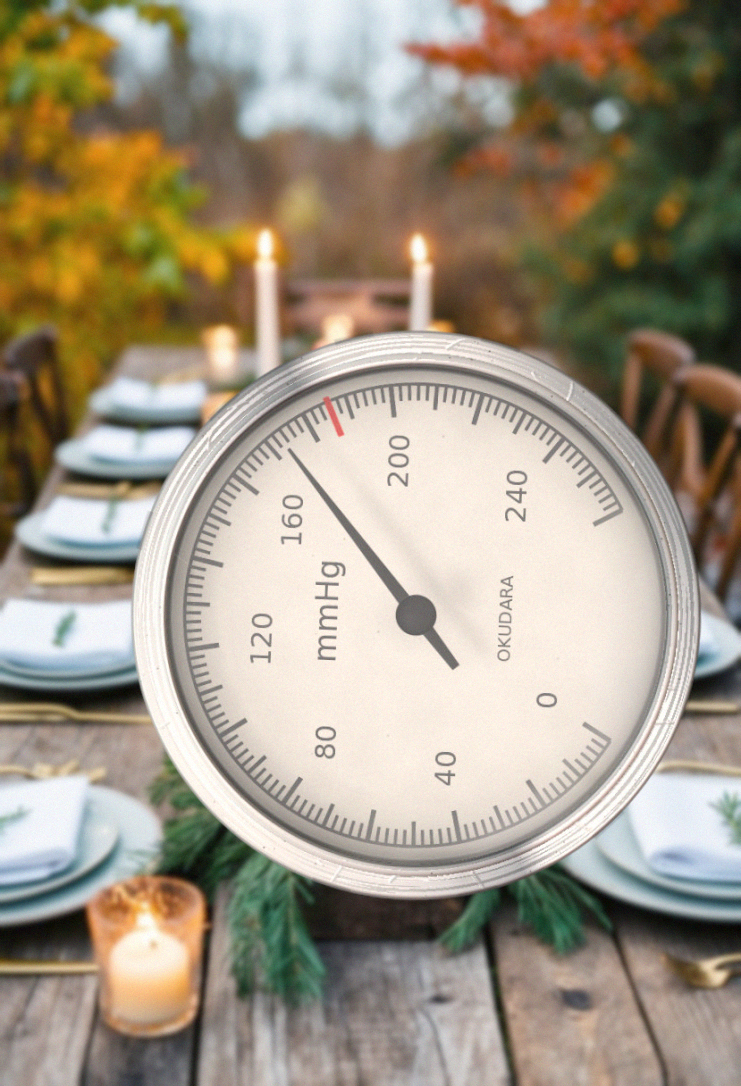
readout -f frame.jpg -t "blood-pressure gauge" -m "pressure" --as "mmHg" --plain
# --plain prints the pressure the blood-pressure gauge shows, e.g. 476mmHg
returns 173mmHg
